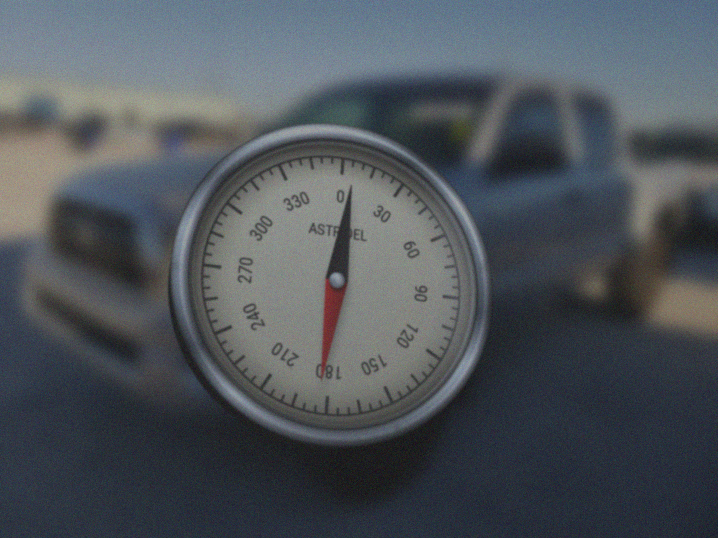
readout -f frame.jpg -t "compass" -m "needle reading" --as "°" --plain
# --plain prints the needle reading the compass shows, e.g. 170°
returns 185°
